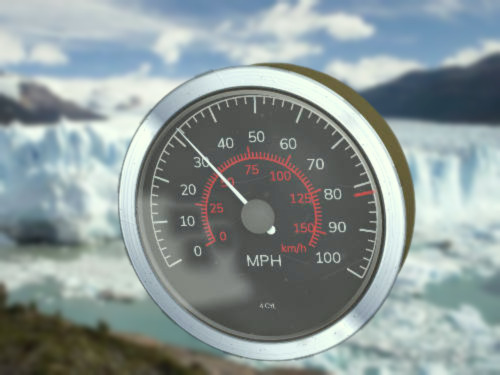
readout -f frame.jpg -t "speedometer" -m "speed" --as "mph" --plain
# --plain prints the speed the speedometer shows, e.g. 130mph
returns 32mph
